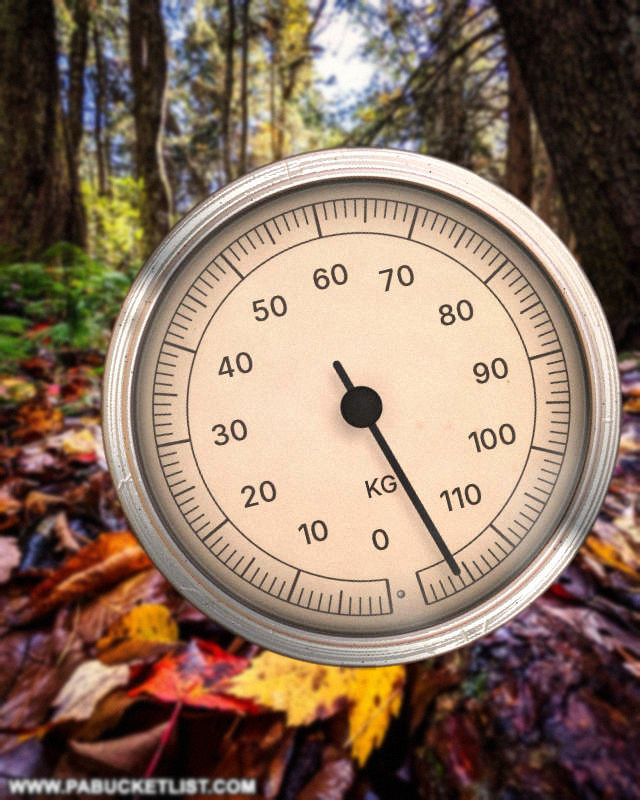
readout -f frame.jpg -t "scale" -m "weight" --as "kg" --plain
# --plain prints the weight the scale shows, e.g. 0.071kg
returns 116kg
